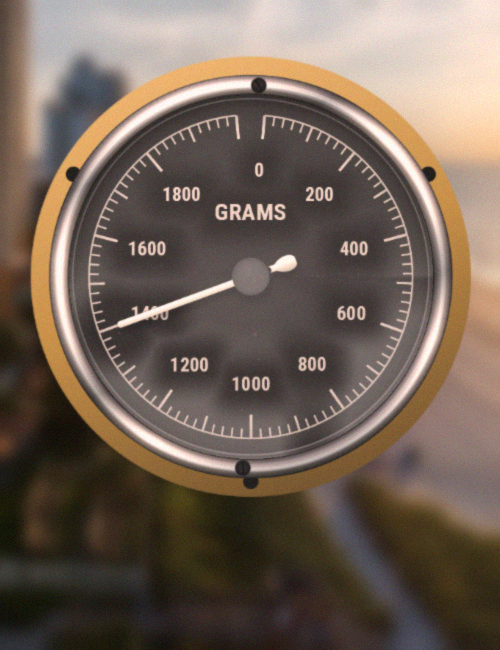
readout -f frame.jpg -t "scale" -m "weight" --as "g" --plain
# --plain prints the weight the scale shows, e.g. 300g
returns 1400g
